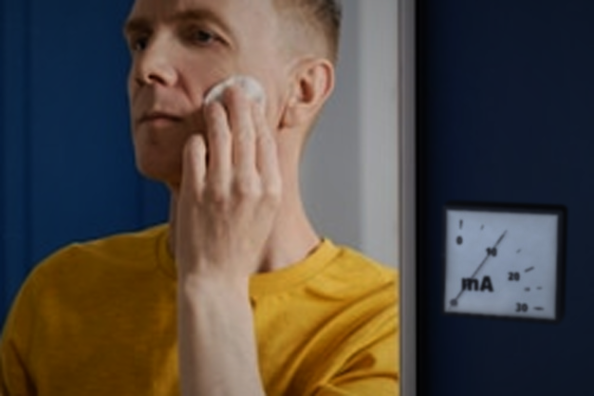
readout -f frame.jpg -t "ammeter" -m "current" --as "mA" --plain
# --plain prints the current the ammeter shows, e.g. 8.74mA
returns 10mA
